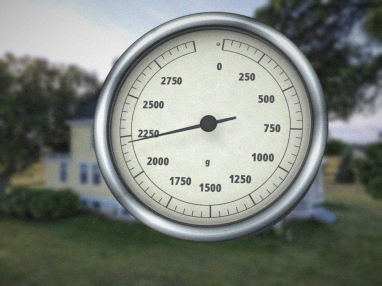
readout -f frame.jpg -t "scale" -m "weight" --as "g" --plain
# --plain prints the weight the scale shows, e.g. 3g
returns 2200g
